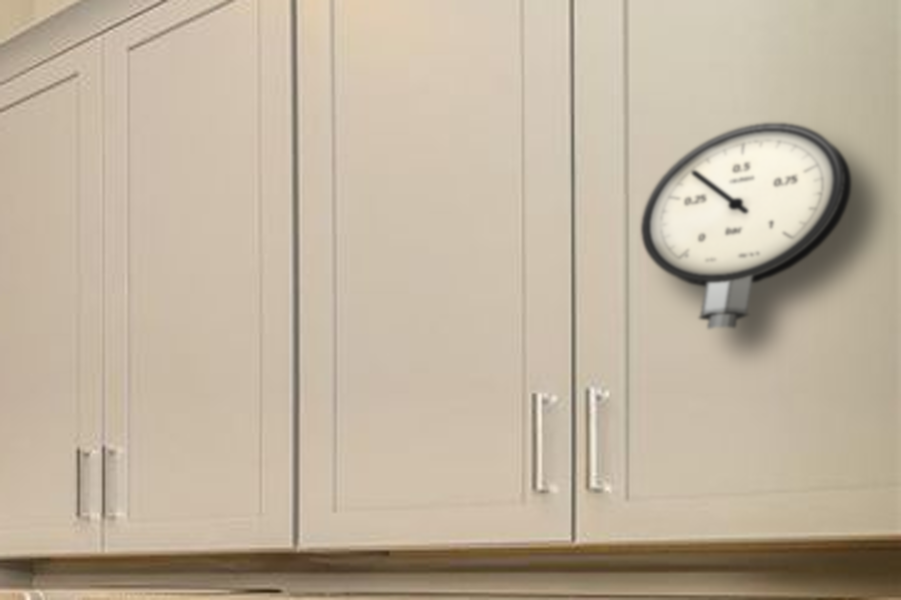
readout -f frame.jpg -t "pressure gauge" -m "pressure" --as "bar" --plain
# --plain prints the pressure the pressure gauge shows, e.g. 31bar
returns 0.35bar
